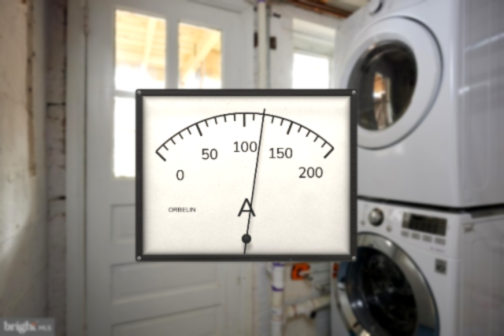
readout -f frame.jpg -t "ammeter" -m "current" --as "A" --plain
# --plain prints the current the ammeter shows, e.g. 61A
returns 120A
